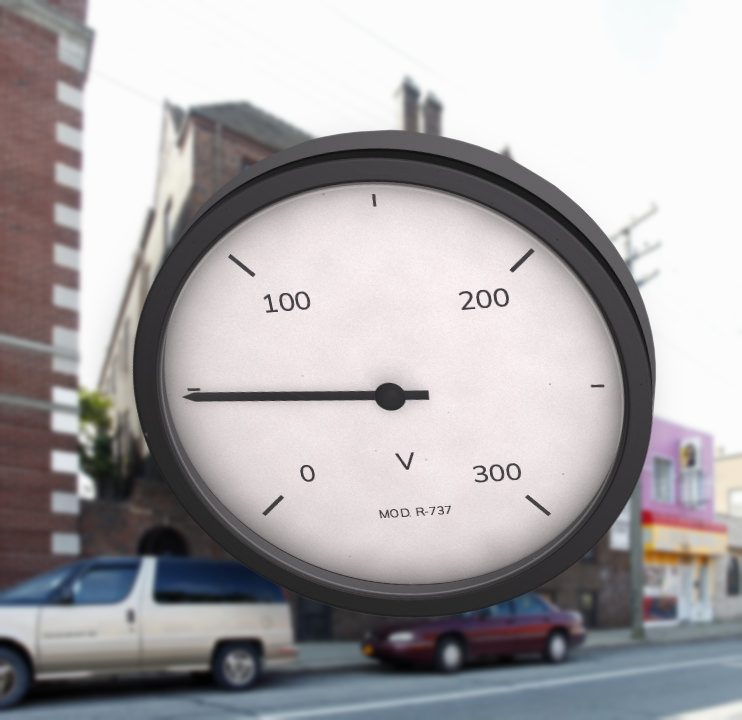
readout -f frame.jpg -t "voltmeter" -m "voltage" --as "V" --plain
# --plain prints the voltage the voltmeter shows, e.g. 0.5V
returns 50V
